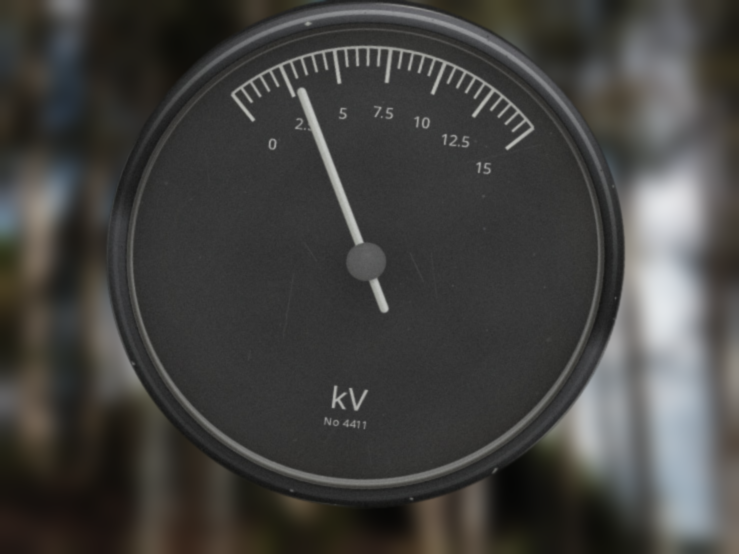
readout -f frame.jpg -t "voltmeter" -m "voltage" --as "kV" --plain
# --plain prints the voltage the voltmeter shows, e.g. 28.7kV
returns 3kV
